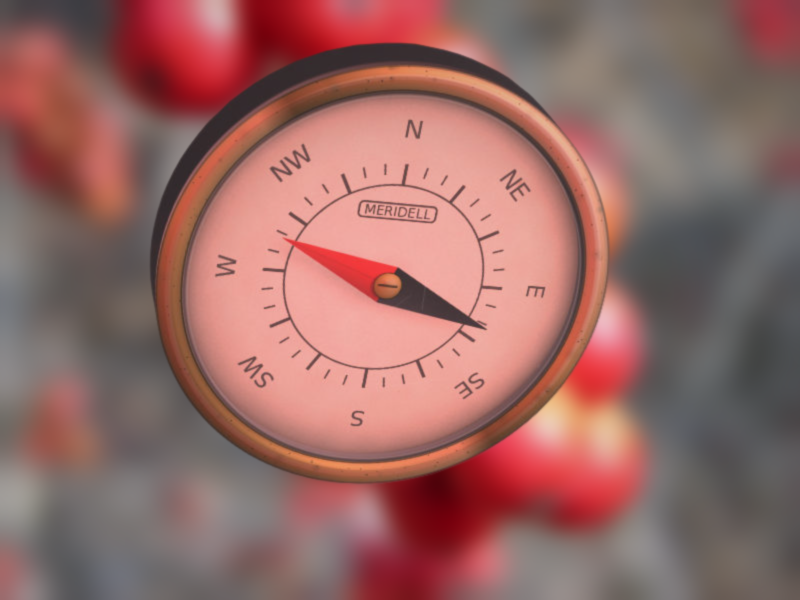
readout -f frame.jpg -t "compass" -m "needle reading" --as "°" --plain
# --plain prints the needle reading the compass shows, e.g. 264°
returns 290°
